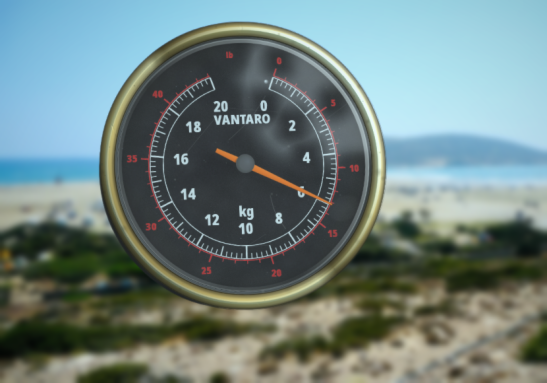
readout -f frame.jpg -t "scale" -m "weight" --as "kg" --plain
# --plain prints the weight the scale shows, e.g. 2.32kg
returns 6kg
